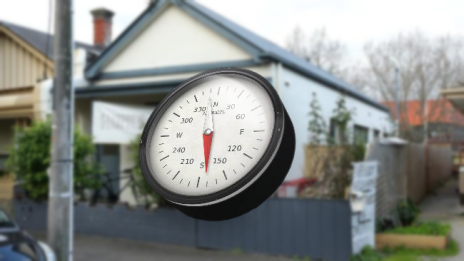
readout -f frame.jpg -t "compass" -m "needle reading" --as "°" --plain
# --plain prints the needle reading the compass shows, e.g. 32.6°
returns 170°
